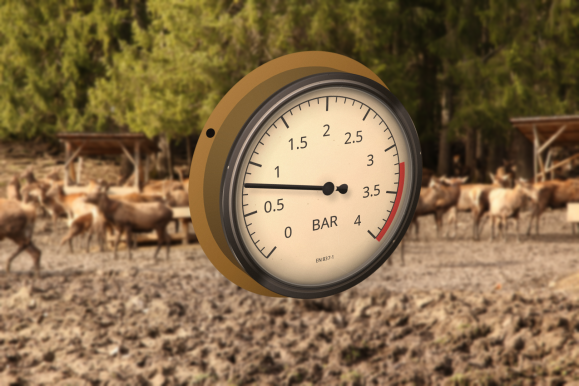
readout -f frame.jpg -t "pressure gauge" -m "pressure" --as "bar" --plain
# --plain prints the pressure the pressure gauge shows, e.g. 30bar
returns 0.8bar
